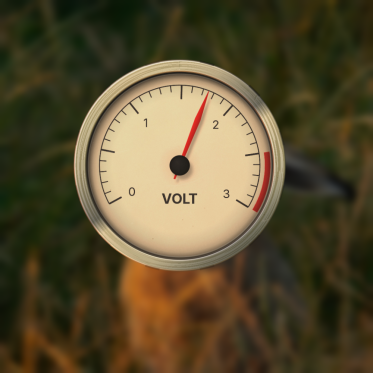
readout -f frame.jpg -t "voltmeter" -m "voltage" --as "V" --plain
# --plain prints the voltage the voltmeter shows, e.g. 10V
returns 1.75V
